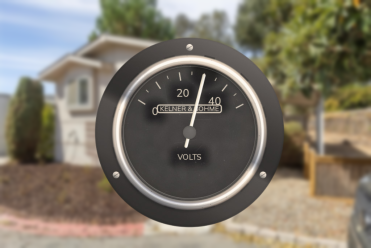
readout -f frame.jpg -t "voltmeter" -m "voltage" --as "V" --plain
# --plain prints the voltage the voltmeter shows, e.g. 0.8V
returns 30V
